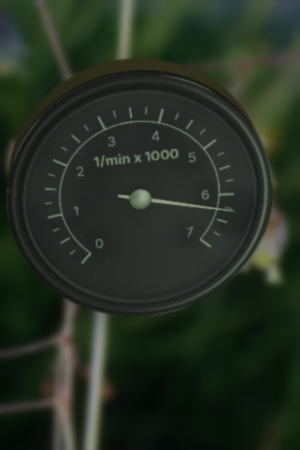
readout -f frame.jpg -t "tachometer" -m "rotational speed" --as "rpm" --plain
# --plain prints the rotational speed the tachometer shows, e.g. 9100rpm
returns 6250rpm
